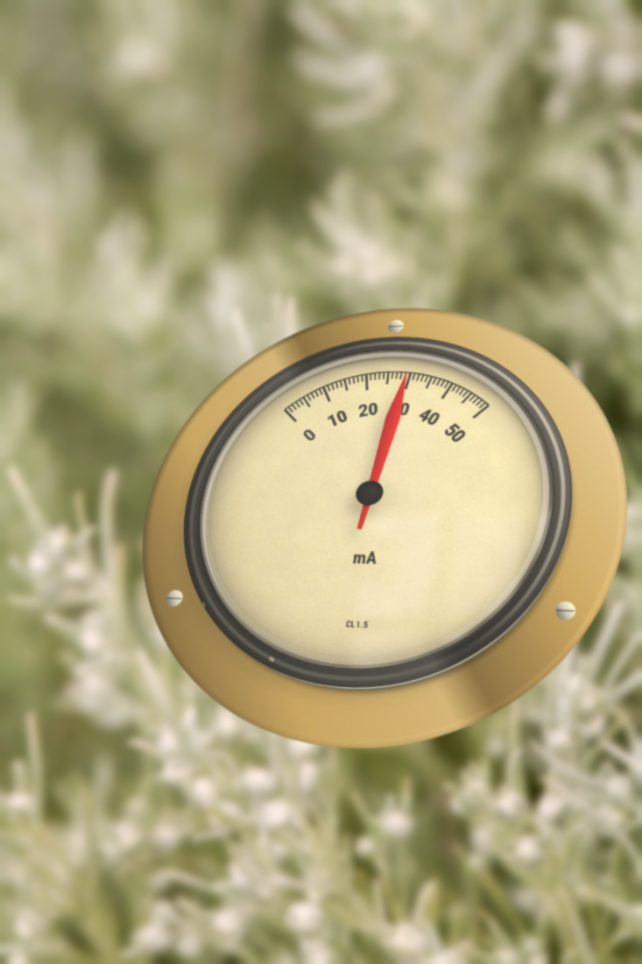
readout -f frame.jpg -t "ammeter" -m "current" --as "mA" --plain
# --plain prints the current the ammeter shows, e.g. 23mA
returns 30mA
